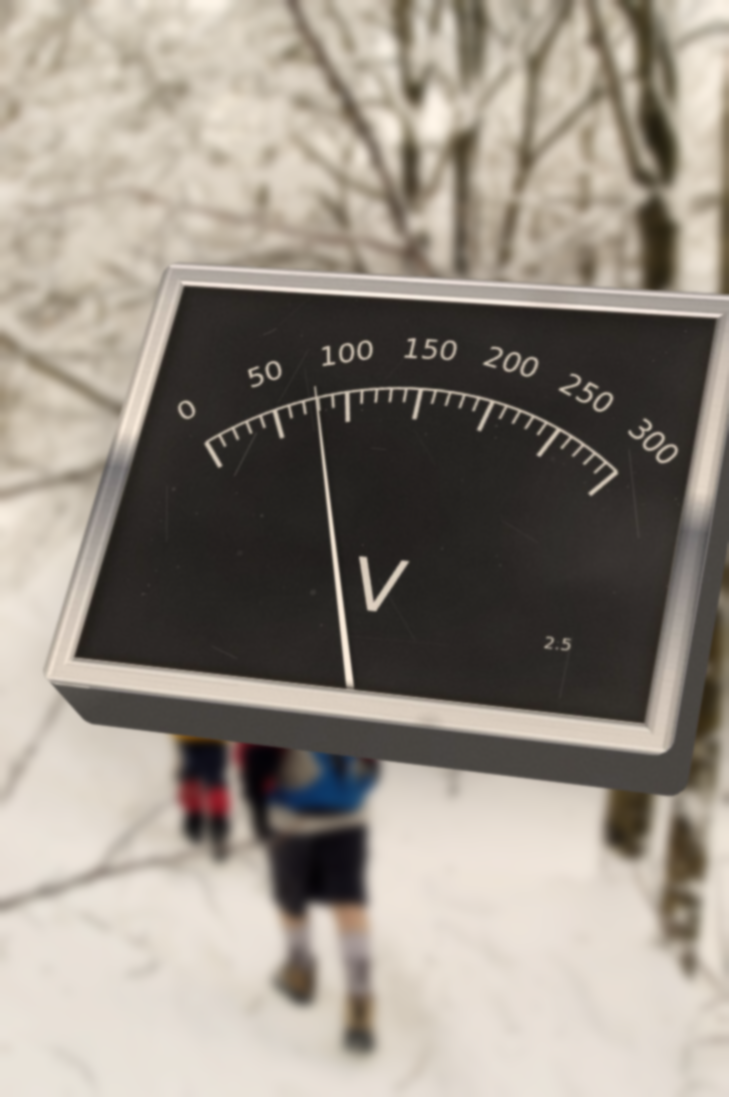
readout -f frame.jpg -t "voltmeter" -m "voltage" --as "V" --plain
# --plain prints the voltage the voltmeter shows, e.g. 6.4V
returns 80V
